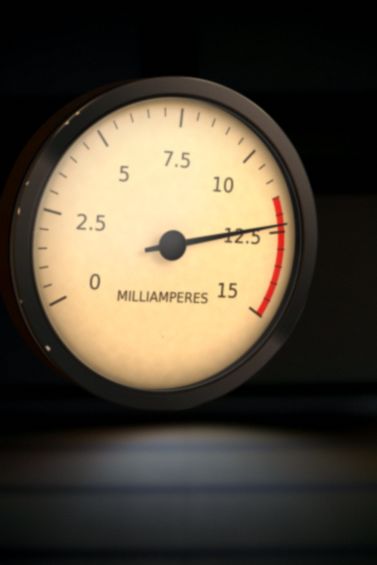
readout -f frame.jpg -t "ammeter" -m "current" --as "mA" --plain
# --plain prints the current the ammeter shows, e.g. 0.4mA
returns 12.25mA
